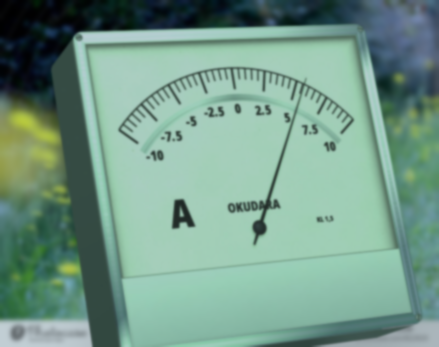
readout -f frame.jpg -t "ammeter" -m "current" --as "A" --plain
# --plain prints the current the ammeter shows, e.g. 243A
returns 5.5A
